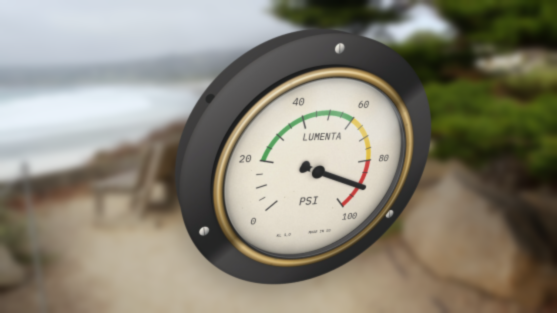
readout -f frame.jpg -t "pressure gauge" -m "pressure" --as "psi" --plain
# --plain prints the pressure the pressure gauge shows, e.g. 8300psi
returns 90psi
